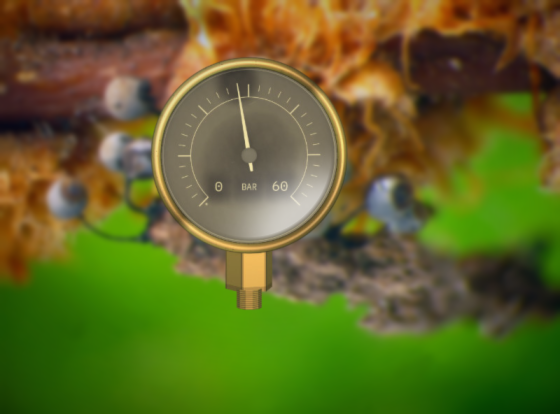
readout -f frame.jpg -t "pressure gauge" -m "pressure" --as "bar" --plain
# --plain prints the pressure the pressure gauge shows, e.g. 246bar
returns 28bar
